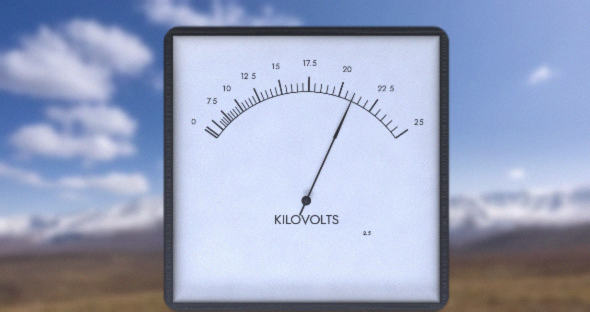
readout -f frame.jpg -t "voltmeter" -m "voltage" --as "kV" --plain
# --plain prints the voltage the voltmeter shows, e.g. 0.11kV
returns 21kV
